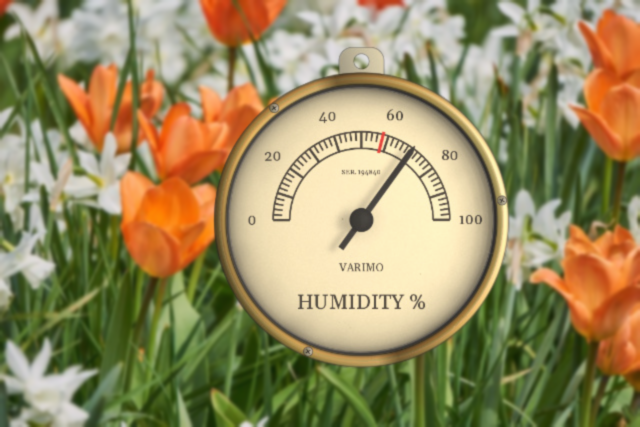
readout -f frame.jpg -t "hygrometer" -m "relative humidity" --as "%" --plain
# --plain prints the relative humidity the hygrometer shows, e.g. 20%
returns 70%
